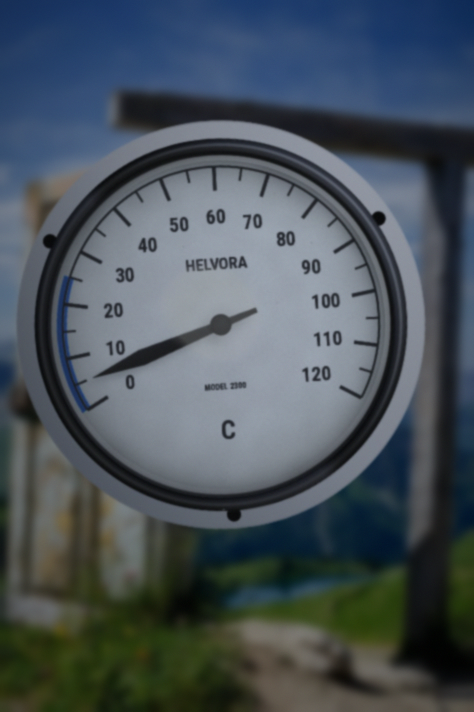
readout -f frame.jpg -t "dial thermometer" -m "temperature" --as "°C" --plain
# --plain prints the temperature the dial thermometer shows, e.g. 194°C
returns 5°C
